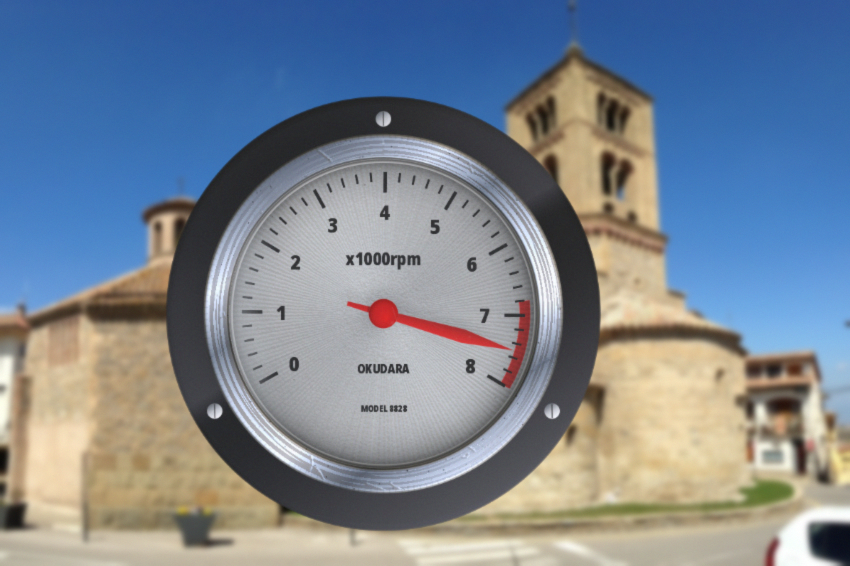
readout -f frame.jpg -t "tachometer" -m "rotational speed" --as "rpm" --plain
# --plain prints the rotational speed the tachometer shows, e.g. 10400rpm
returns 7500rpm
